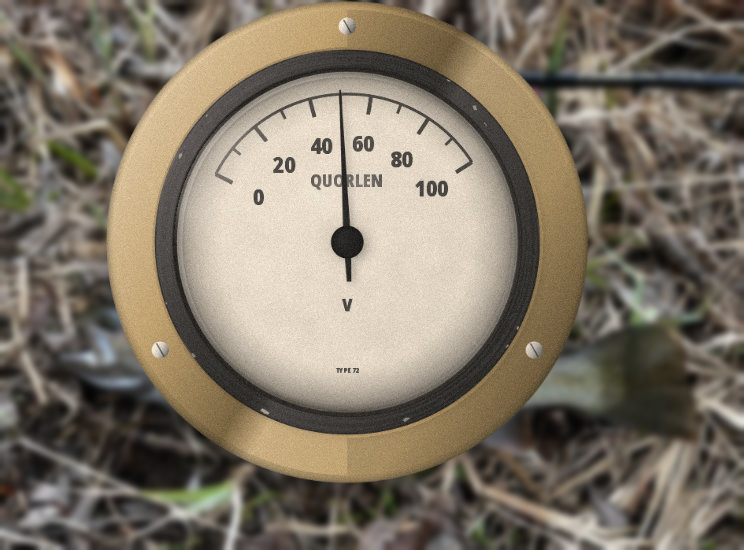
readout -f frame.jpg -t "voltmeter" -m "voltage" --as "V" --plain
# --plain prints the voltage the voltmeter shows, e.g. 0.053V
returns 50V
